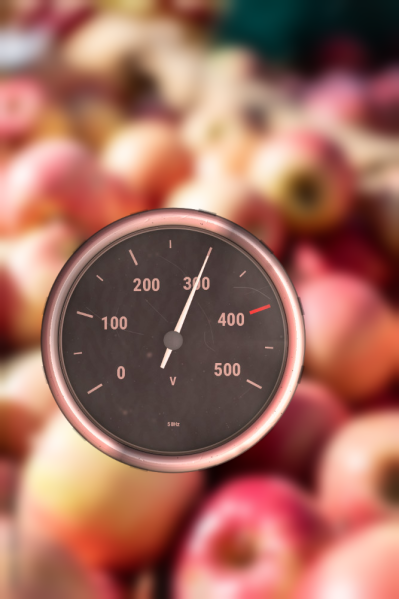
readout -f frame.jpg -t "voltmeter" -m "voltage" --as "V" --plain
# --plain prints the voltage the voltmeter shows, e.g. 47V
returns 300V
